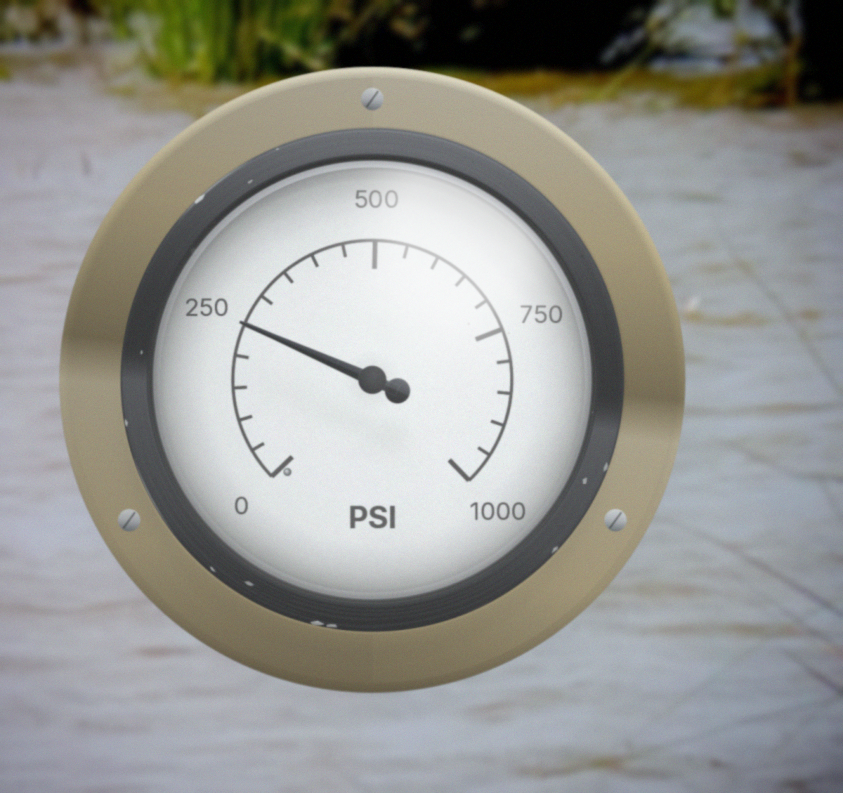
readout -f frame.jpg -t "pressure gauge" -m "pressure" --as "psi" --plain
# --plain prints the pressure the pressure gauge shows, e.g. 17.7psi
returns 250psi
